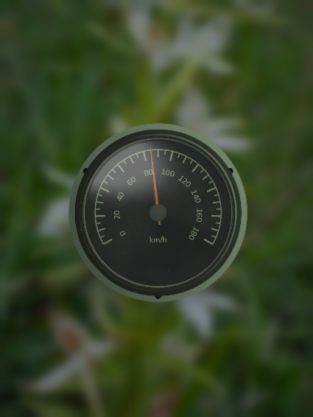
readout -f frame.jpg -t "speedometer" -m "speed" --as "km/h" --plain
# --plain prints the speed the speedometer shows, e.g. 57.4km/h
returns 85km/h
